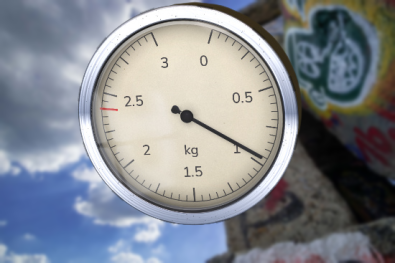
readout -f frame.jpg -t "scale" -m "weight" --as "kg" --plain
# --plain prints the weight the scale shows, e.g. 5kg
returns 0.95kg
